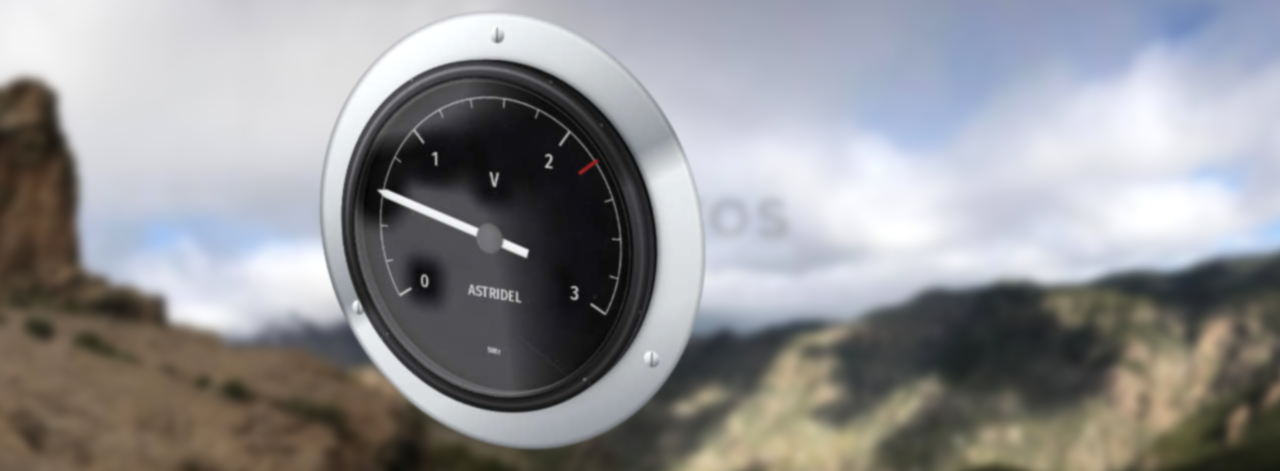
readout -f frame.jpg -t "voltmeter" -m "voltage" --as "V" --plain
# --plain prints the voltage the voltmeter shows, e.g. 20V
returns 0.6V
